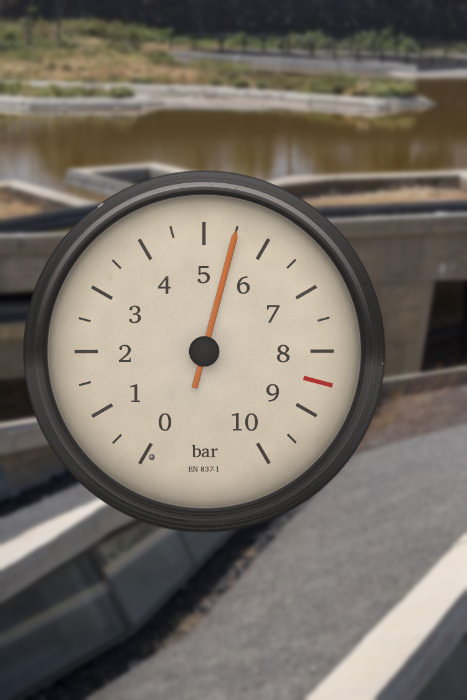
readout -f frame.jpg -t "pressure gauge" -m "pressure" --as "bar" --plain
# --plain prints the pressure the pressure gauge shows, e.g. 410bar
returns 5.5bar
